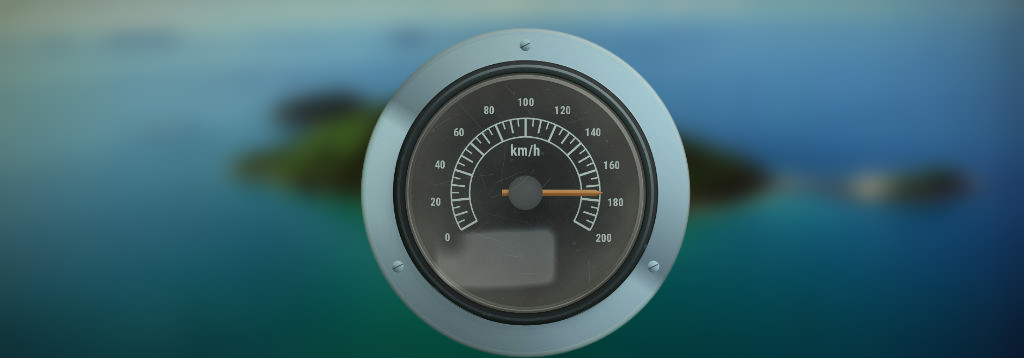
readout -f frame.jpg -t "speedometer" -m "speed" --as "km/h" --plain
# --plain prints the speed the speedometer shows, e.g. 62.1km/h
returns 175km/h
